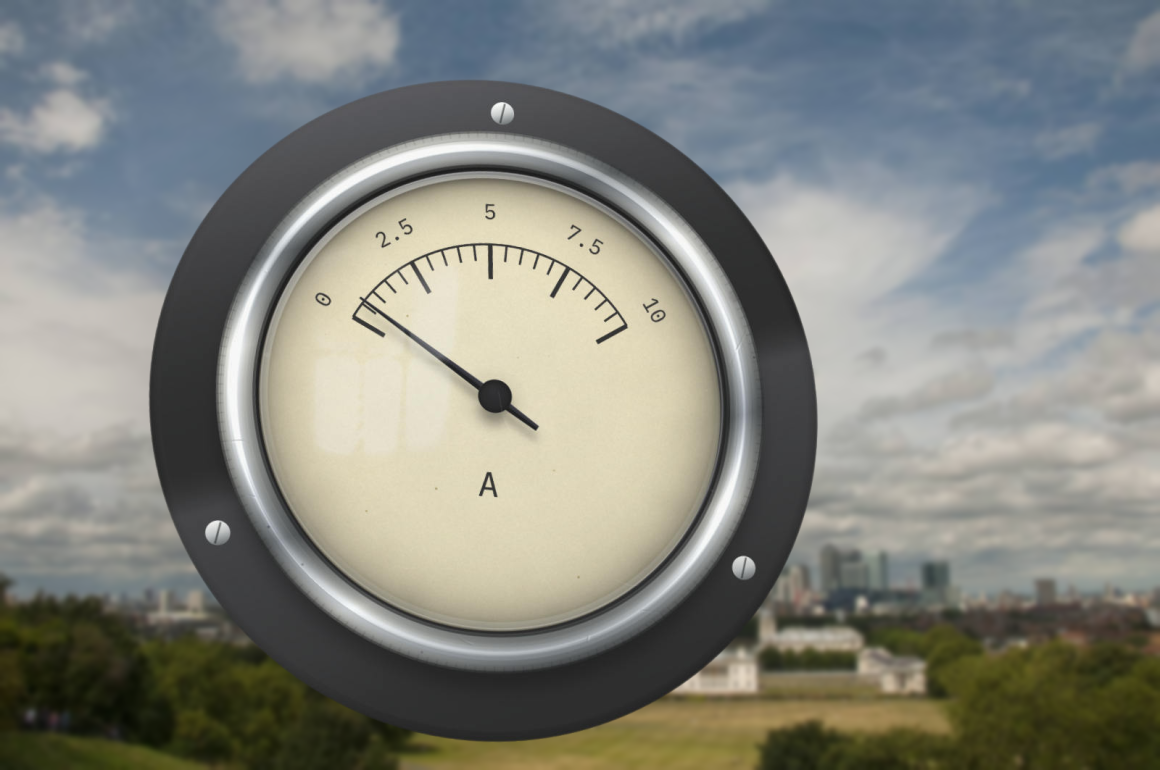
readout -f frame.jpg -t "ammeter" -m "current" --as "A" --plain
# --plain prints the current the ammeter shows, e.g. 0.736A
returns 0.5A
